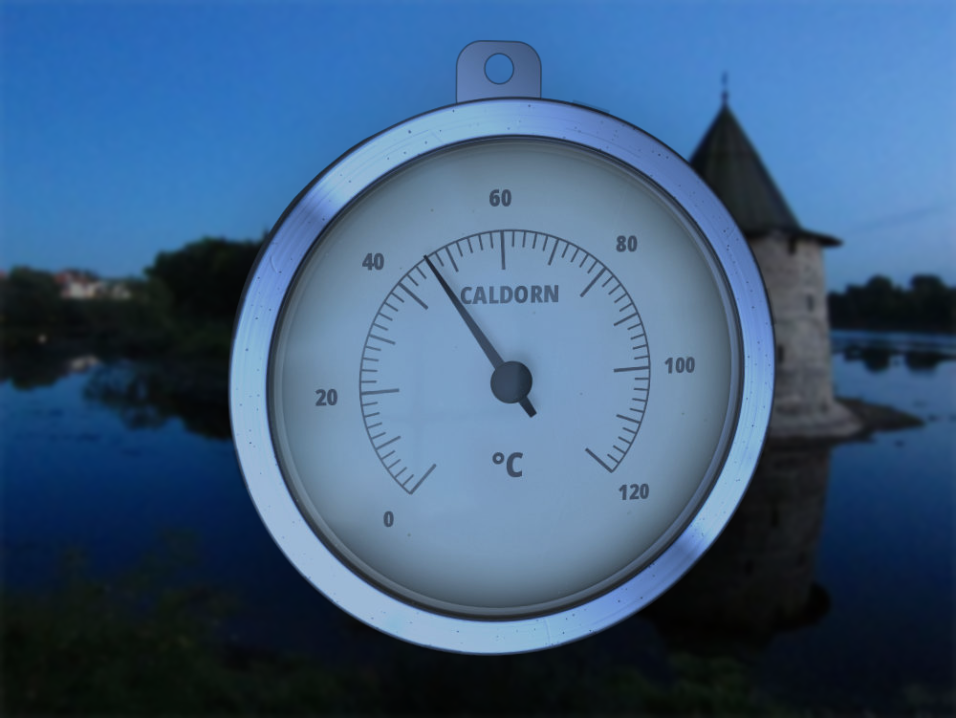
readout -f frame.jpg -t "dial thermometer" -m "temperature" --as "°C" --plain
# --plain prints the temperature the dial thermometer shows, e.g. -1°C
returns 46°C
